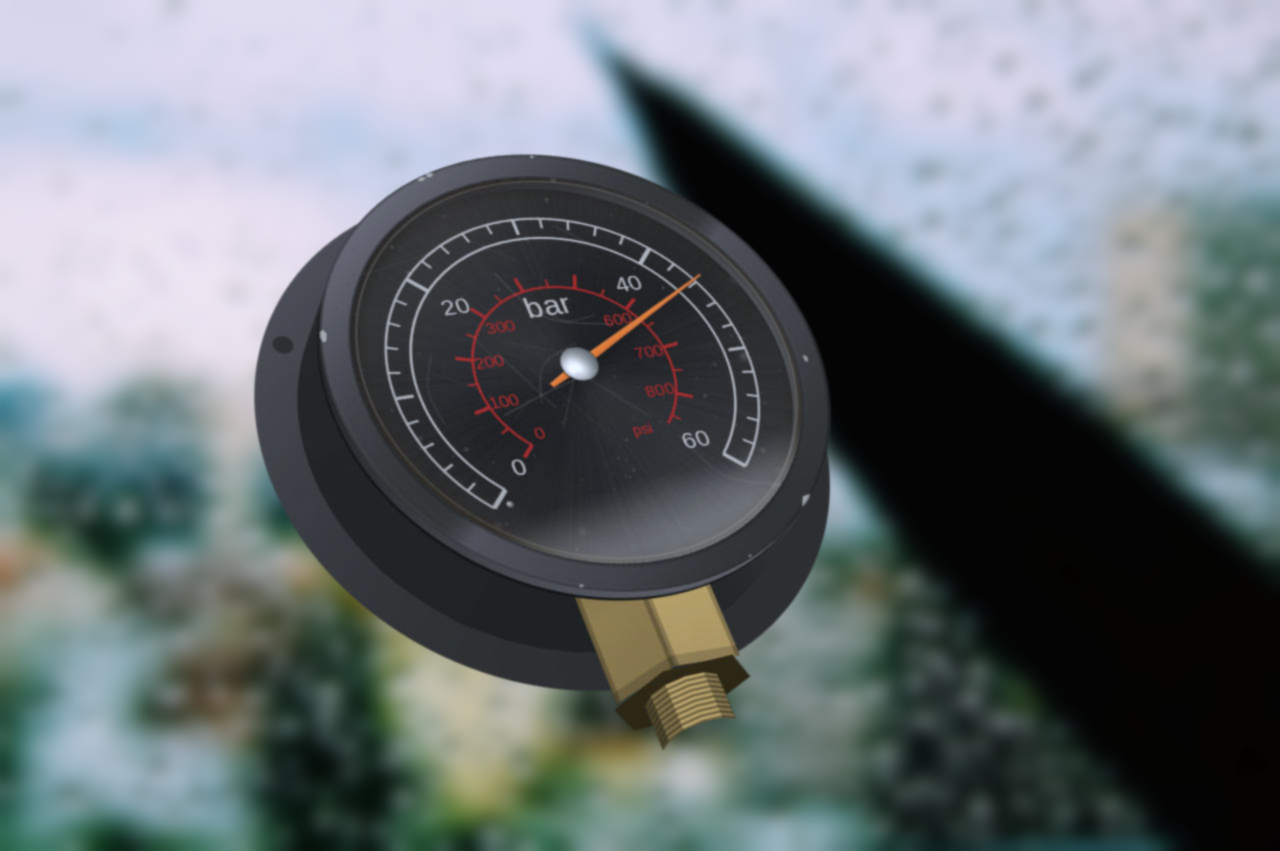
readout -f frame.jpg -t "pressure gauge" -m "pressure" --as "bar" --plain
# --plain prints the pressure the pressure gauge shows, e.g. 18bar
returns 44bar
